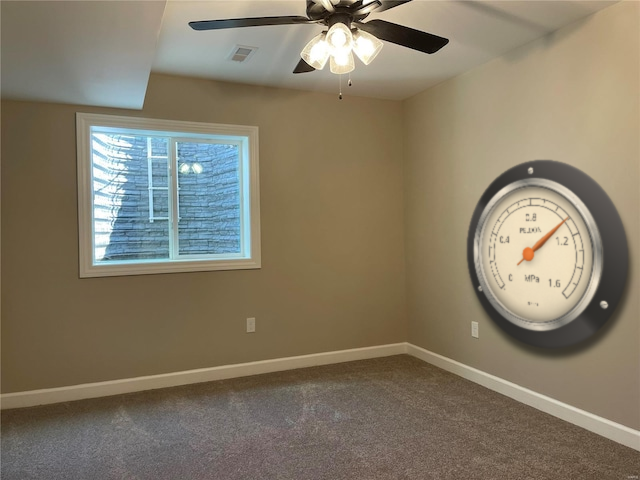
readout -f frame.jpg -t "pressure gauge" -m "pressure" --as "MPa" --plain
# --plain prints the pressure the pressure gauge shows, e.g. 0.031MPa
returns 1.1MPa
